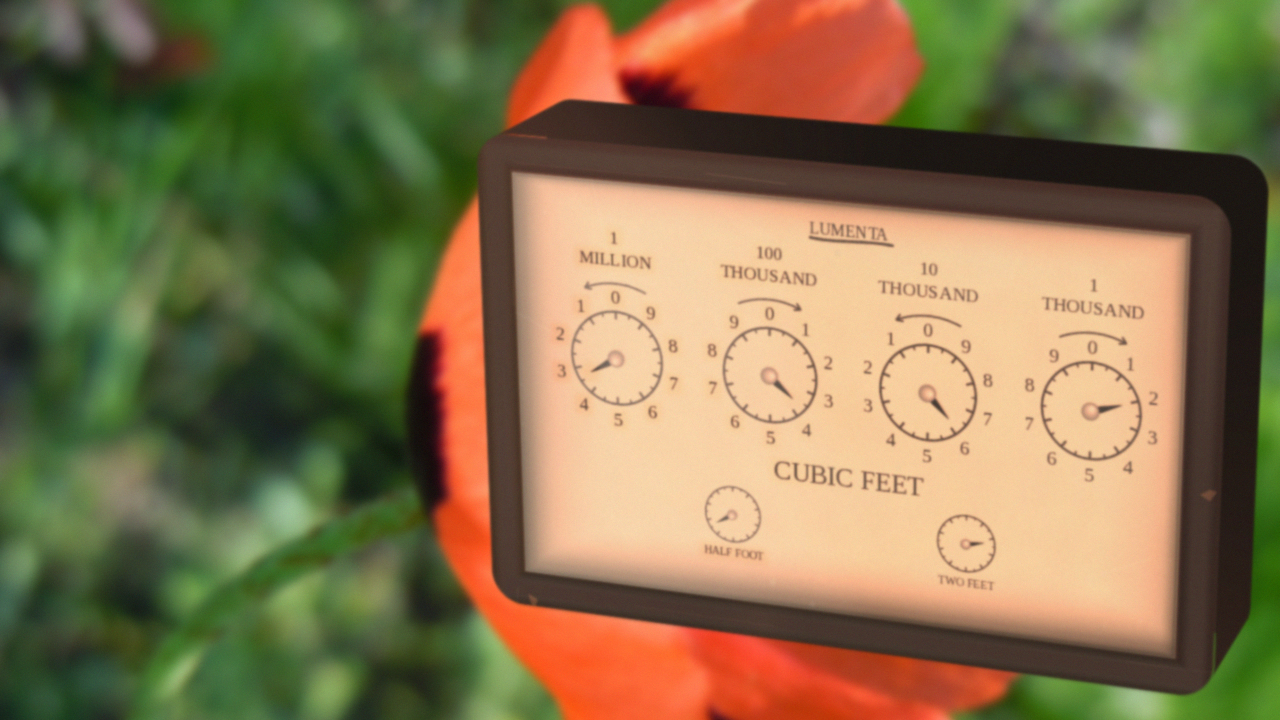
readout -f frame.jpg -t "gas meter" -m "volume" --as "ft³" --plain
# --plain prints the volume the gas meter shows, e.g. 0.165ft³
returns 336200ft³
